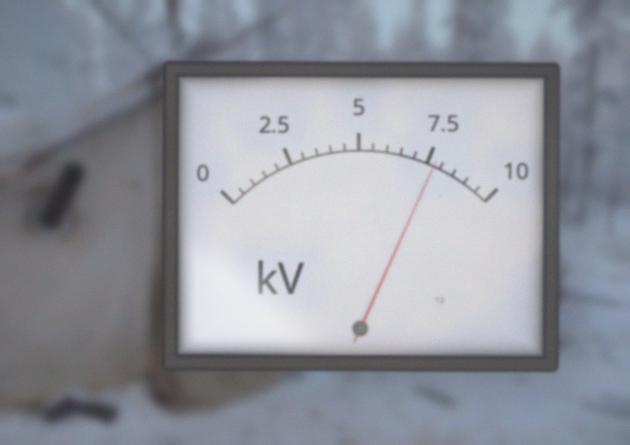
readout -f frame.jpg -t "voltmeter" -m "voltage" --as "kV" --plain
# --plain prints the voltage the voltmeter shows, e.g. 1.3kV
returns 7.75kV
